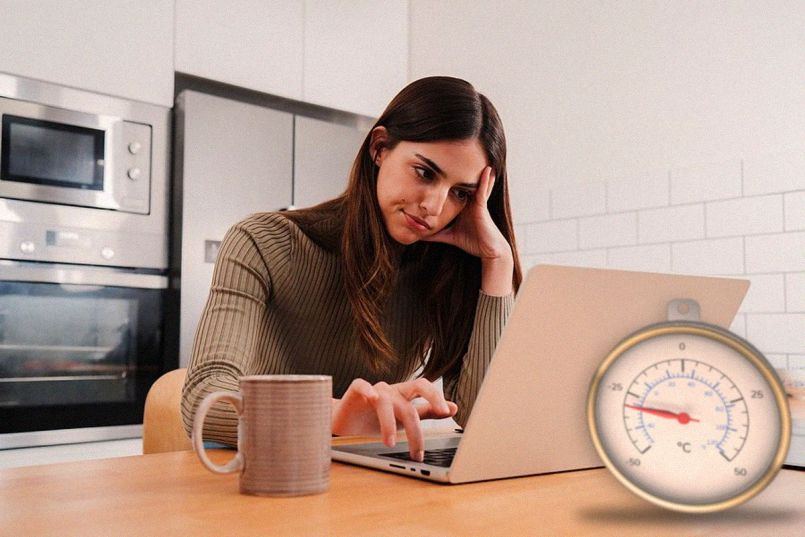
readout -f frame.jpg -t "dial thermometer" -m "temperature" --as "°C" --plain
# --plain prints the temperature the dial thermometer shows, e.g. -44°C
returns -30°C
